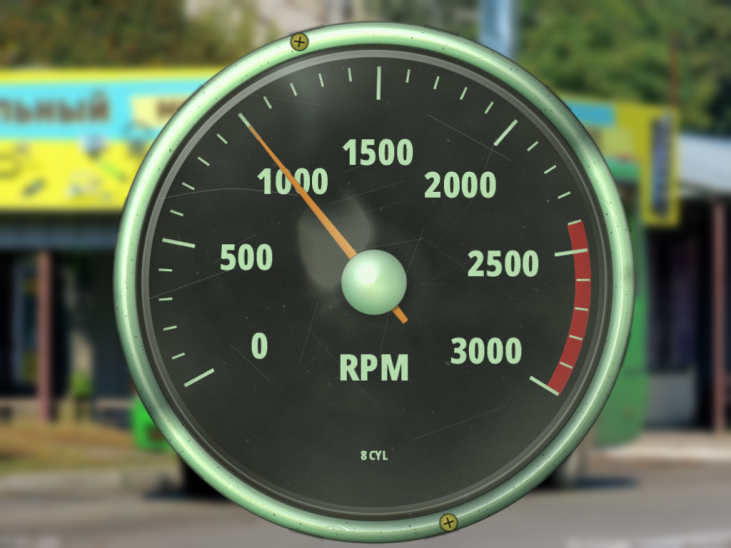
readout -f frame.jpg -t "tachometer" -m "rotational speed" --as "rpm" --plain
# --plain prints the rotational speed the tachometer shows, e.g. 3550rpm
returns 1000rpm
